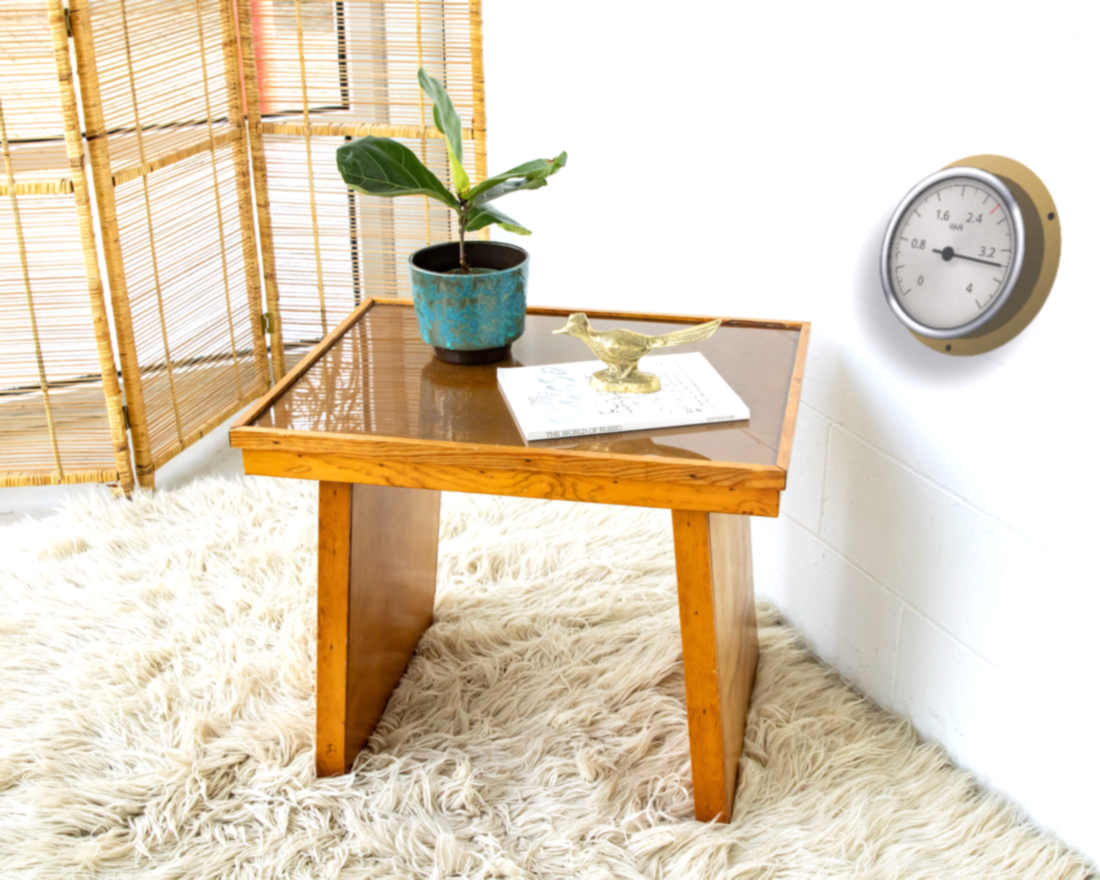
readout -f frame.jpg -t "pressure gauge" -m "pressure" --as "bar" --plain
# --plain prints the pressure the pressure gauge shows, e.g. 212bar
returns 3.4bar
